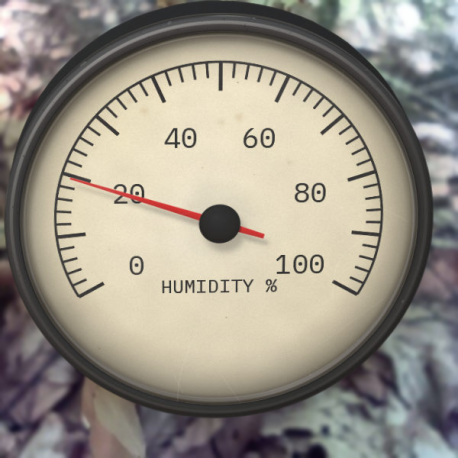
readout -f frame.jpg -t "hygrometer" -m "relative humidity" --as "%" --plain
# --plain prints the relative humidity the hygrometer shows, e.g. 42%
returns 20%
